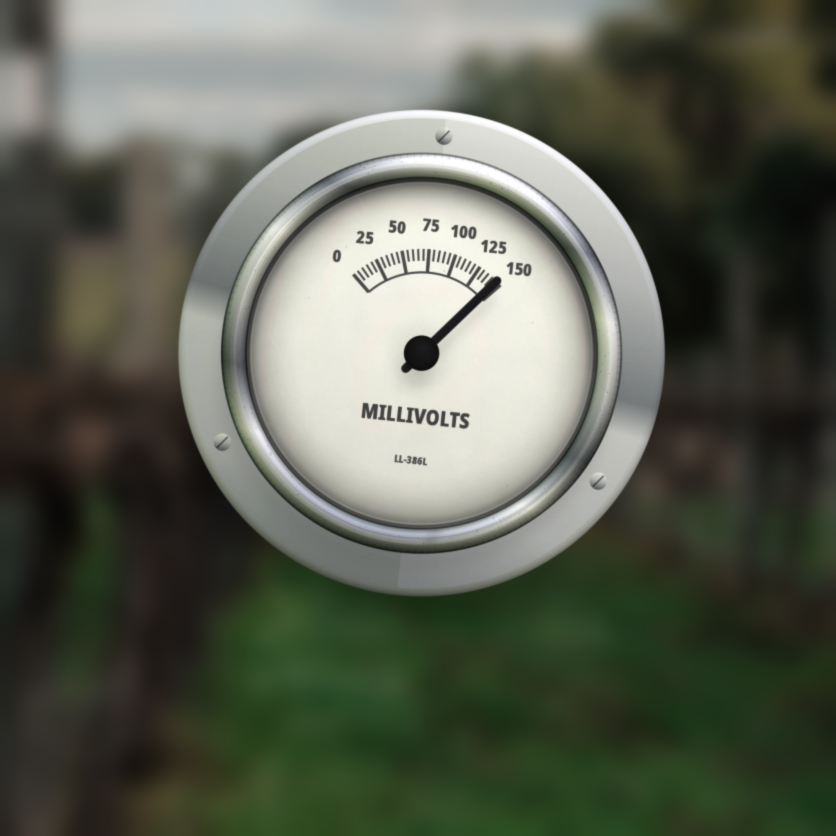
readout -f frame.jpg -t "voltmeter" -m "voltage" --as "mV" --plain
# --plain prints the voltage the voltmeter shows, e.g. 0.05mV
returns 145mV
